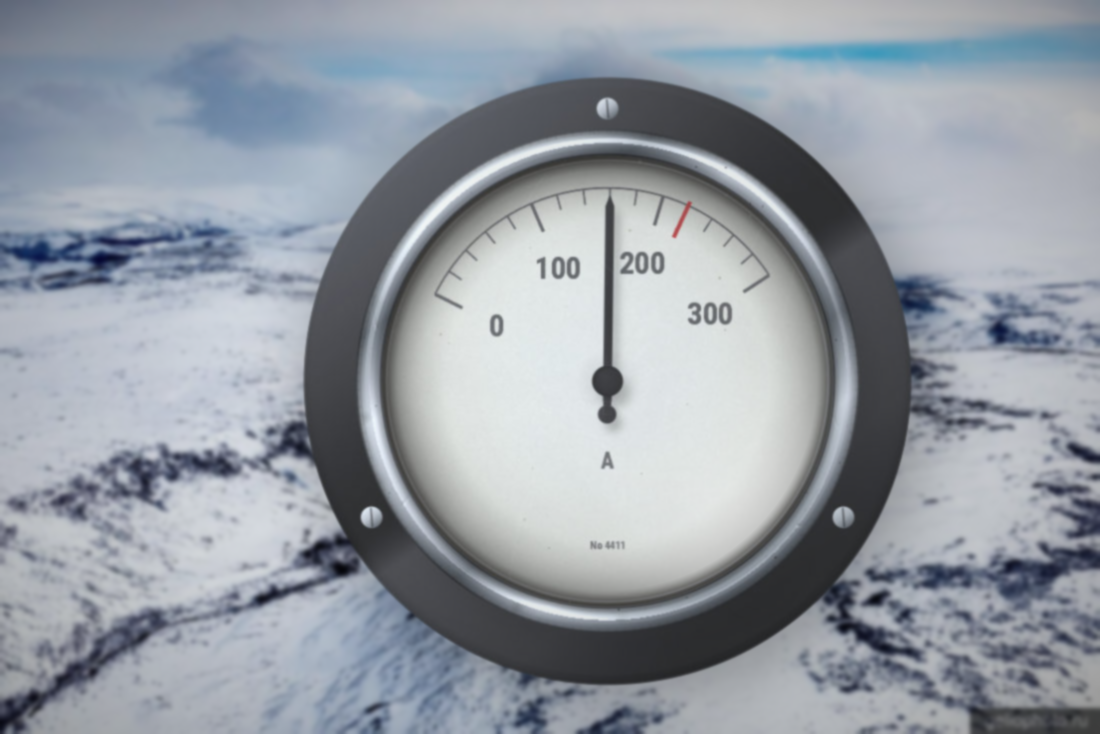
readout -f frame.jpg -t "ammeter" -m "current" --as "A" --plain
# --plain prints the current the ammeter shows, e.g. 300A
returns 160A
